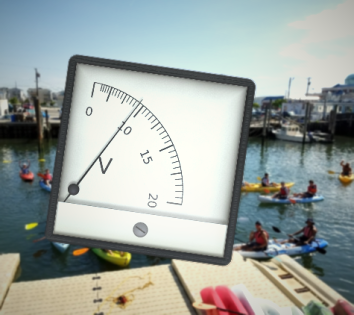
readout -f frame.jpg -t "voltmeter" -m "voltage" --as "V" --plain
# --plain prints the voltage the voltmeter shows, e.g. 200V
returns 9.5V
